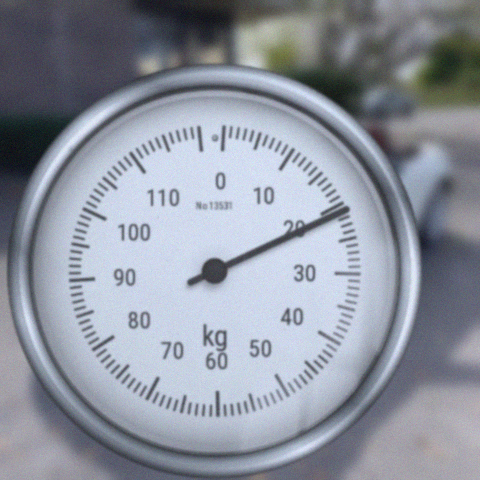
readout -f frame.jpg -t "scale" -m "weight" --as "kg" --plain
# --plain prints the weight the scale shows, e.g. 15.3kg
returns 21kg
